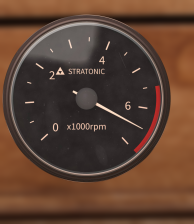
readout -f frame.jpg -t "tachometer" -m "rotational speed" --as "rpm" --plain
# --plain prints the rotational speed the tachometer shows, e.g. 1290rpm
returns 6500rpm
